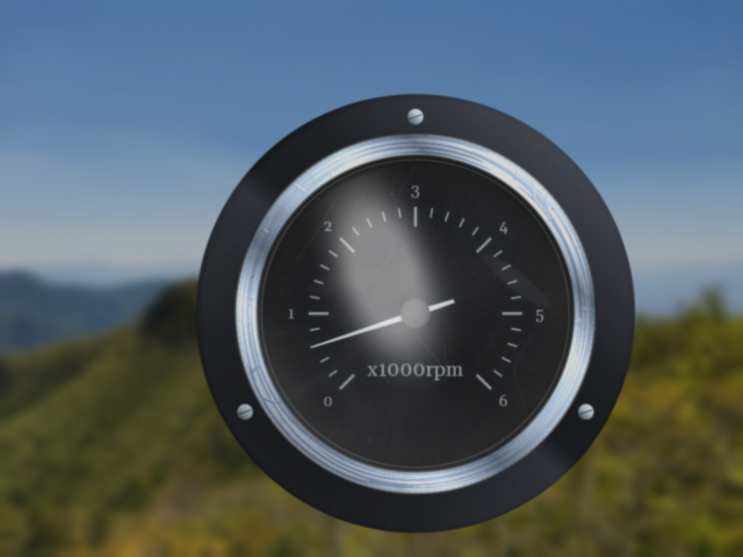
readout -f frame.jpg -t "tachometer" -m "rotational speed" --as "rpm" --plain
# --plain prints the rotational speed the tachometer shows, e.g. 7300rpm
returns 600rpm
